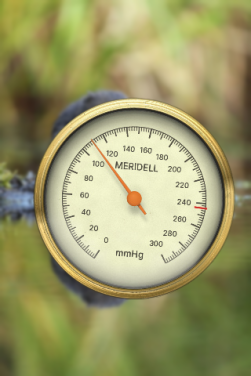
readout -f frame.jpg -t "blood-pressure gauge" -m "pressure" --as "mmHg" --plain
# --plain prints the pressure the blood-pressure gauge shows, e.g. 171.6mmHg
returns 110mmHg
